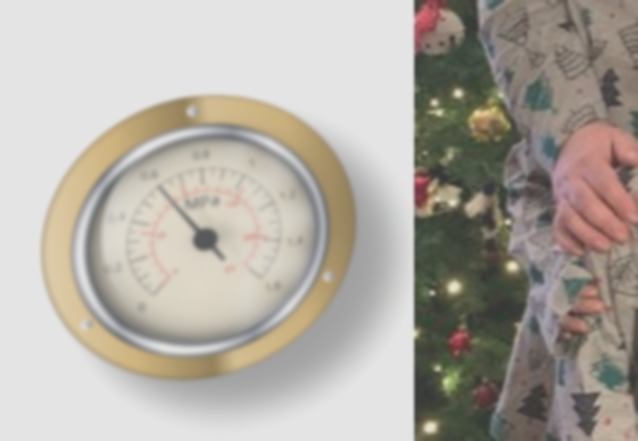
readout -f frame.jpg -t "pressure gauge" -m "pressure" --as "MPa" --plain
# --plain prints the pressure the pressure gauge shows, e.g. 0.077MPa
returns 0.6MPa
